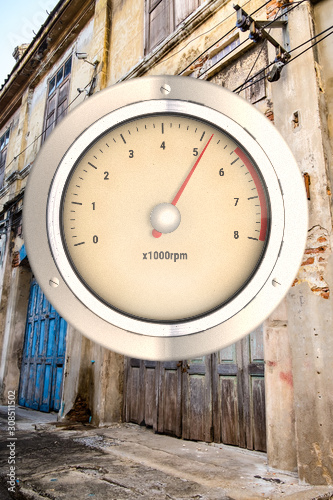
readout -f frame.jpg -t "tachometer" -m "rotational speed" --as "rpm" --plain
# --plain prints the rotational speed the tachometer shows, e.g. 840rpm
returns 5200rpm
